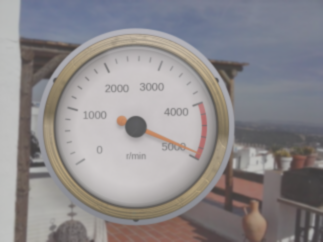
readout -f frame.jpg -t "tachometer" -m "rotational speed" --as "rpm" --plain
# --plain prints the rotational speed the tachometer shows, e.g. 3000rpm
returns 4900rpm
